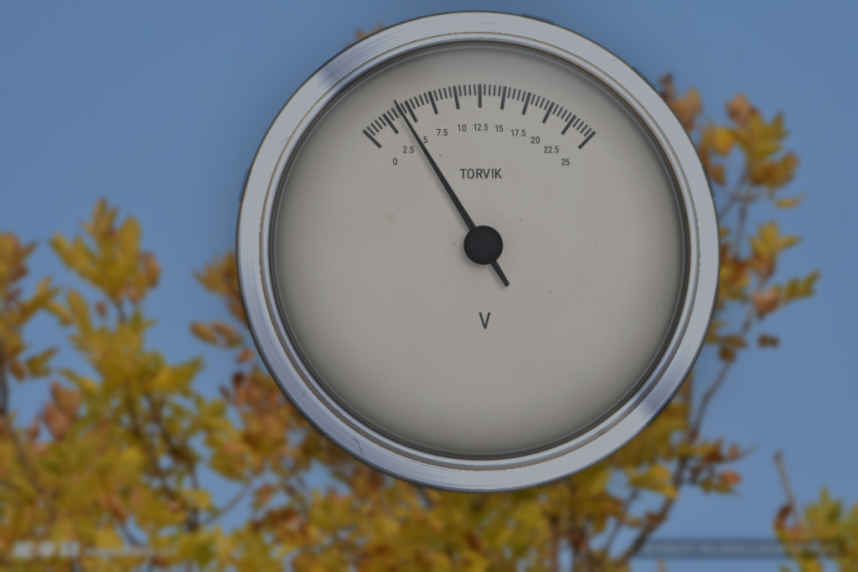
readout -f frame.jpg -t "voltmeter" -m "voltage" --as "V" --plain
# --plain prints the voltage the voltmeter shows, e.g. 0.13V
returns 4V
